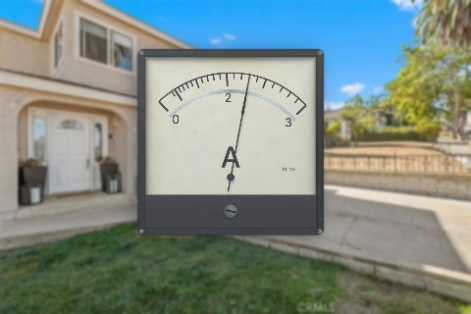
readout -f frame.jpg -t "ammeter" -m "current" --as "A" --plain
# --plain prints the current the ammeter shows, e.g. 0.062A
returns 2.3A
